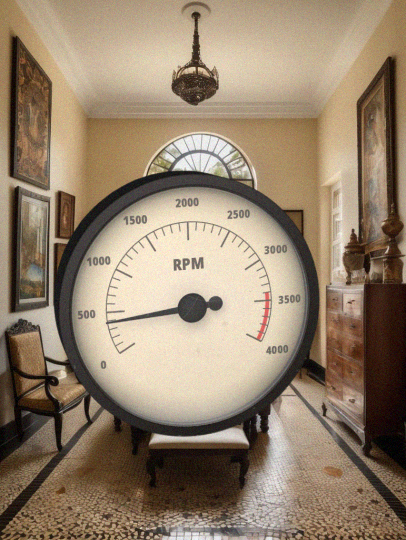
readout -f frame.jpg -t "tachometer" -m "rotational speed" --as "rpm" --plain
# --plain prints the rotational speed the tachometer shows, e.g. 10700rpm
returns 400rpm
